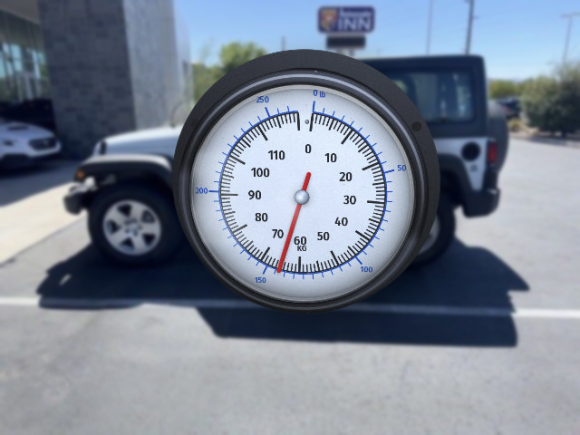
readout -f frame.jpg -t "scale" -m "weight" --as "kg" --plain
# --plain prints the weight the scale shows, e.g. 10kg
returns 65kg
